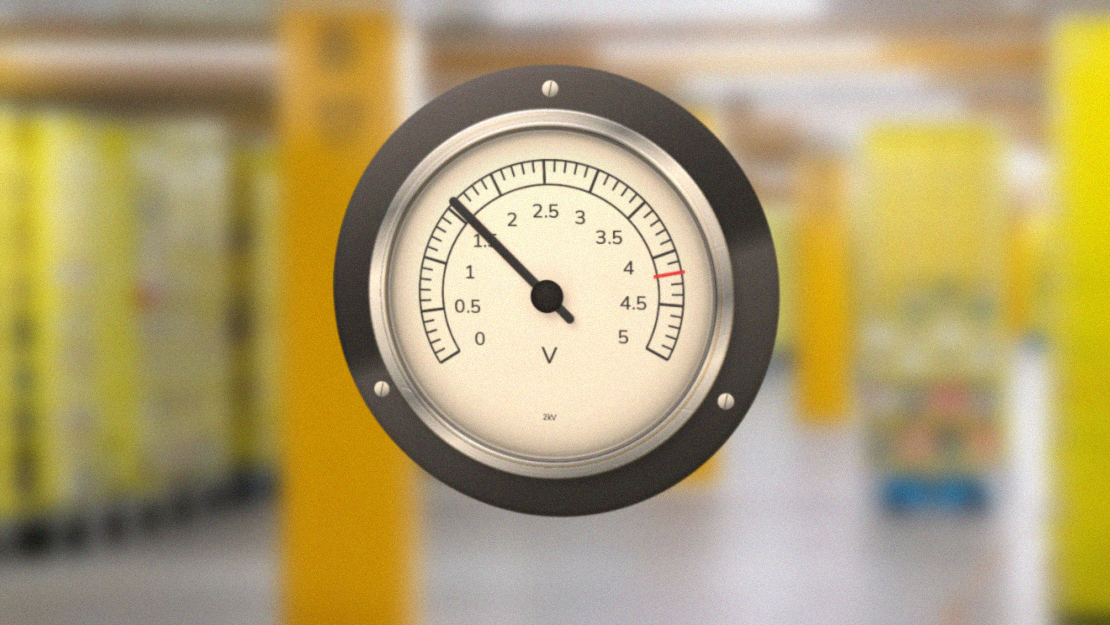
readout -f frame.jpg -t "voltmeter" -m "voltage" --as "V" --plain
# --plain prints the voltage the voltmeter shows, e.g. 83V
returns 1.6V
